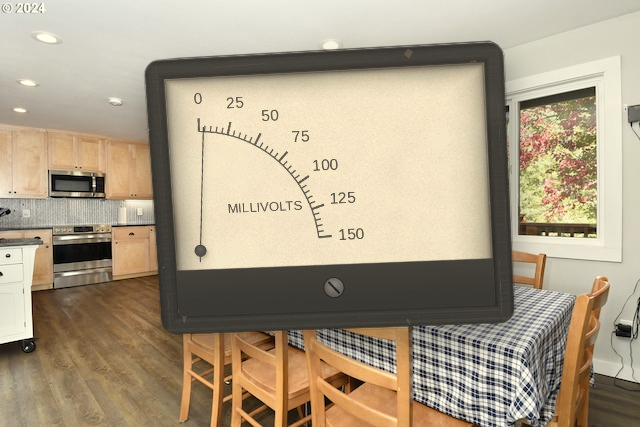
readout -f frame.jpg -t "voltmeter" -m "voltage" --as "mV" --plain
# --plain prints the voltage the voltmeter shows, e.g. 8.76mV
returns 5mV
